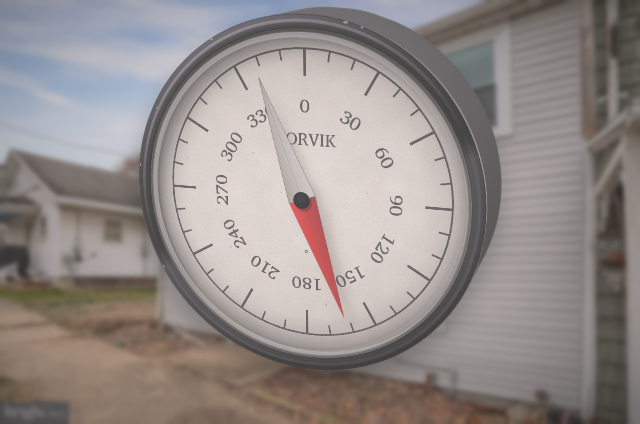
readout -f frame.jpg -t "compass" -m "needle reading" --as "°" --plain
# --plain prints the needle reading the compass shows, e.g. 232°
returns 160°
